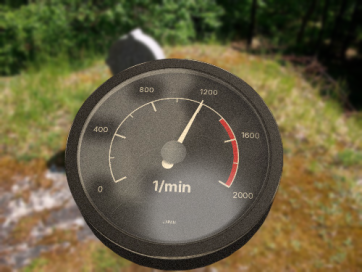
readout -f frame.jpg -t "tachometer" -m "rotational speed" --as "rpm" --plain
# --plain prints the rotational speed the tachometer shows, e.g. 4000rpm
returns 1200rpm
